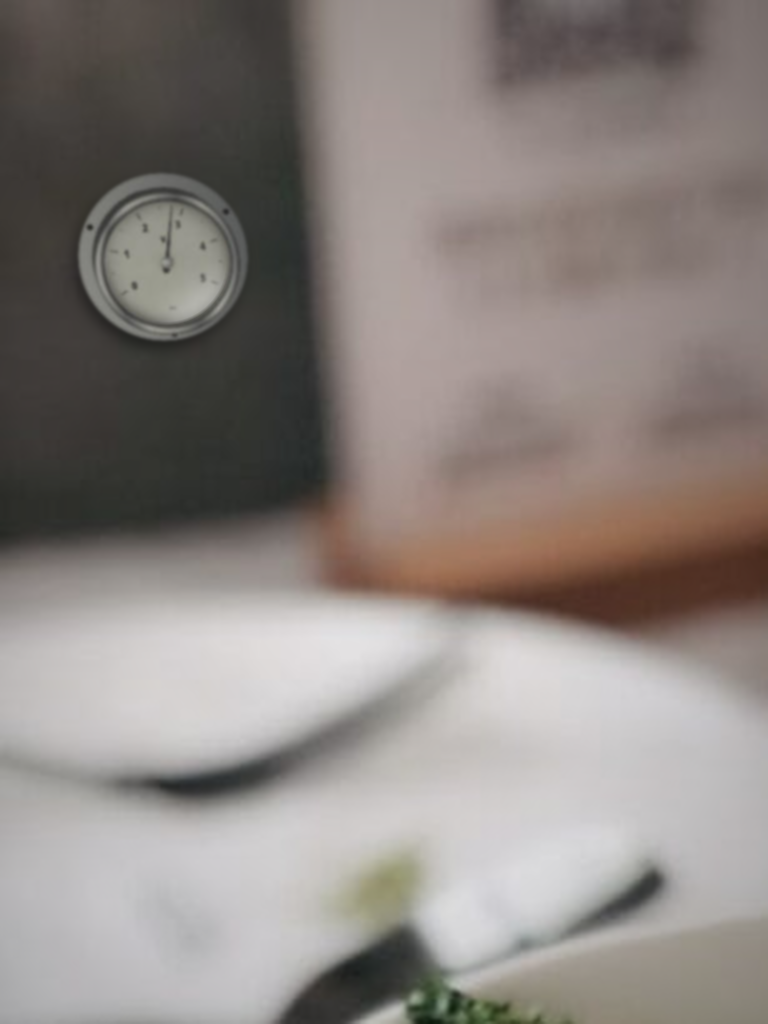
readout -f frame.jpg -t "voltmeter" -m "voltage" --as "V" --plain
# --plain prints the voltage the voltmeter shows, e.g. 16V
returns 2.75V
